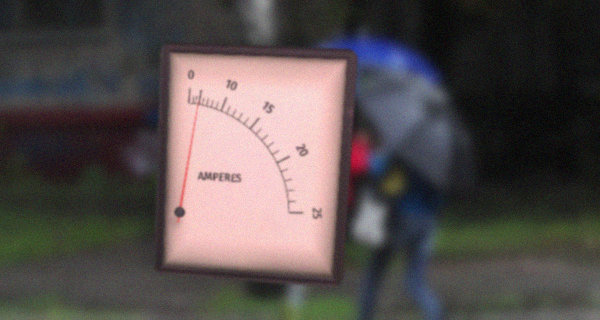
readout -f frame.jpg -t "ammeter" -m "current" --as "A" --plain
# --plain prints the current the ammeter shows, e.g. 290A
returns 5A
